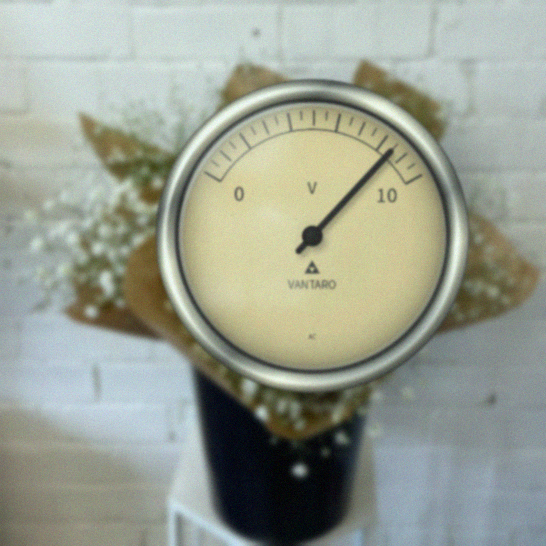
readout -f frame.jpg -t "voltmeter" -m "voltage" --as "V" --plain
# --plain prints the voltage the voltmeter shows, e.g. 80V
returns 8.5V
